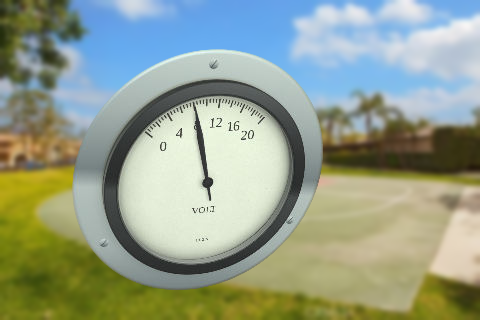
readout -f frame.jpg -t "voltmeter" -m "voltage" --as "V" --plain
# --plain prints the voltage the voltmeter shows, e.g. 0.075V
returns 8V
